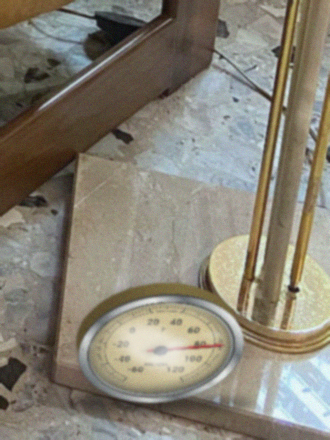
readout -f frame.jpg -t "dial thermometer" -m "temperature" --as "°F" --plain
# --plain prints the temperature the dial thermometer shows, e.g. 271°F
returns 80°F
